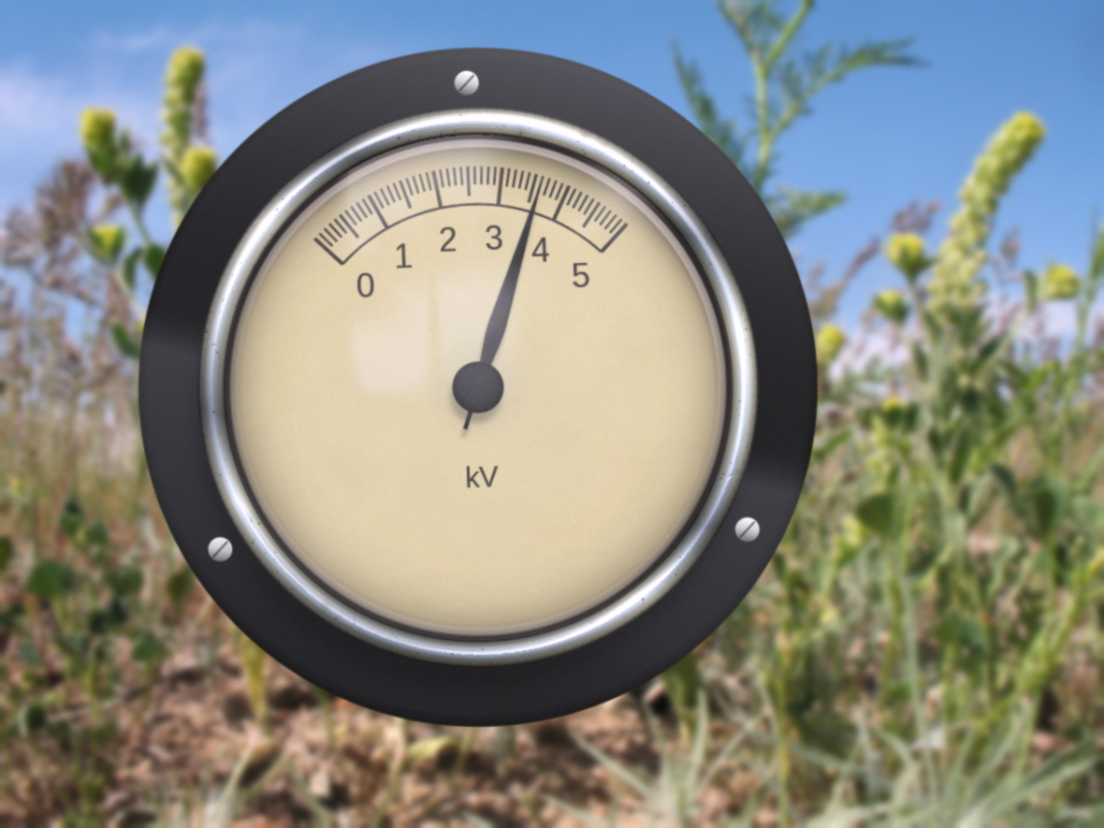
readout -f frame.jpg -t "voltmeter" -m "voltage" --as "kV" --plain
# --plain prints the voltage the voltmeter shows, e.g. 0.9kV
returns 3.6kV
